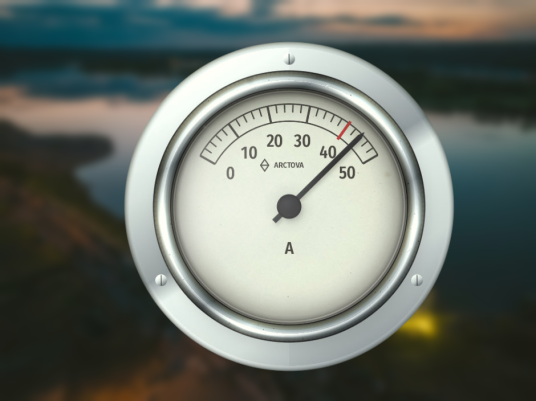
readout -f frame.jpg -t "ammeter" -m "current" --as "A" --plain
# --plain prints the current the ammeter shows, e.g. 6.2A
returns 44A
